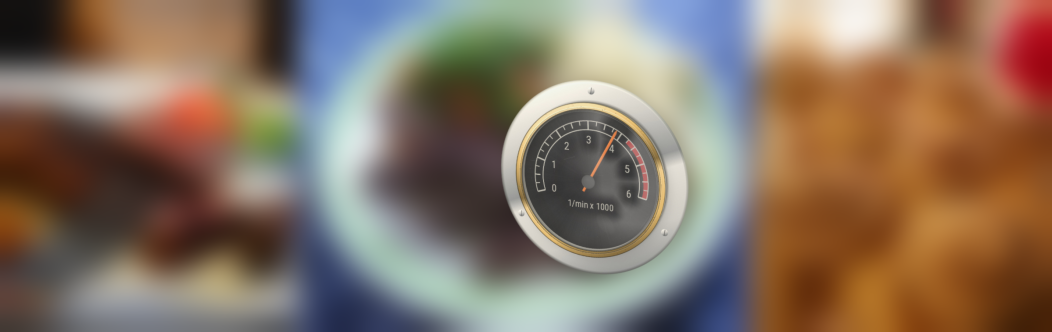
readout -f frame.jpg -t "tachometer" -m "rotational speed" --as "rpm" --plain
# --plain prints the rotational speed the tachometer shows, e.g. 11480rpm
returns 3875rpm
